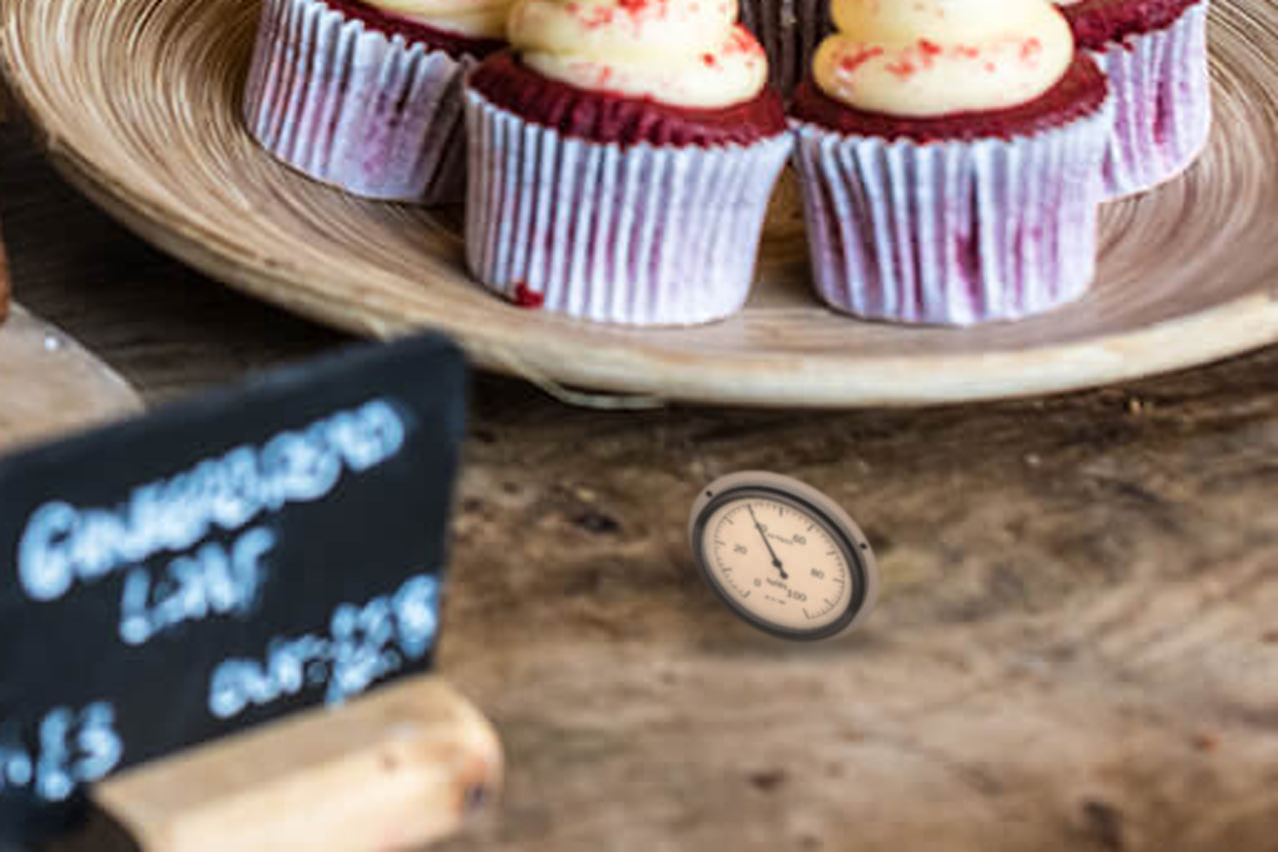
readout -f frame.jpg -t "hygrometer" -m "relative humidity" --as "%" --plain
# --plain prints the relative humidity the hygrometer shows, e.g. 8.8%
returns 40%
